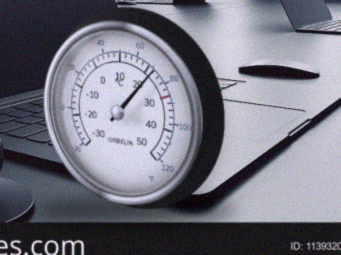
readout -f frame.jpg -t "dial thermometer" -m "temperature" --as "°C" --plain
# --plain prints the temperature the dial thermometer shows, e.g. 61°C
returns 22°C
